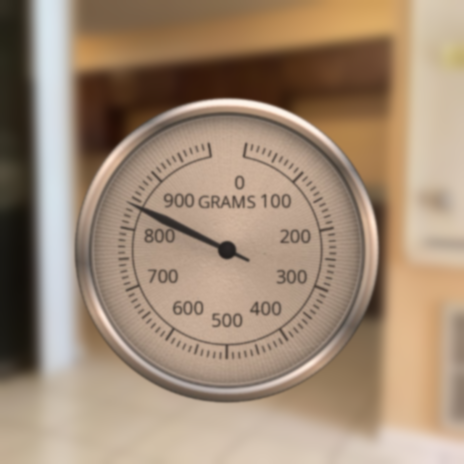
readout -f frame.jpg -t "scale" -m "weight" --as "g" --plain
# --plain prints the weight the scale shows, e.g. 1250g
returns 840g
